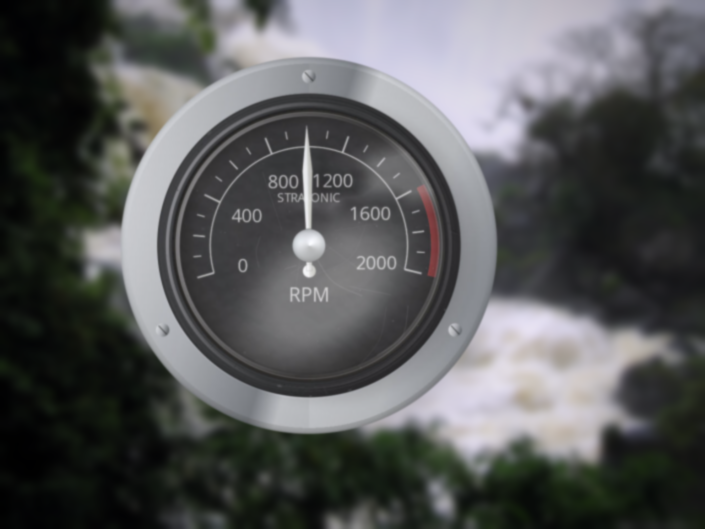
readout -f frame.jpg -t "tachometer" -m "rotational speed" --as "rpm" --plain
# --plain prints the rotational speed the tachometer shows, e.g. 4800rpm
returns 1000rpm
